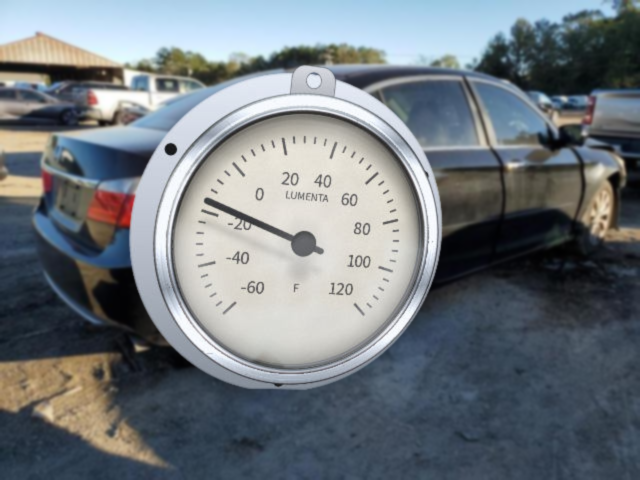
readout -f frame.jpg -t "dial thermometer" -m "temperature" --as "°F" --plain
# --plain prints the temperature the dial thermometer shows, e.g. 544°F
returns -16°F
